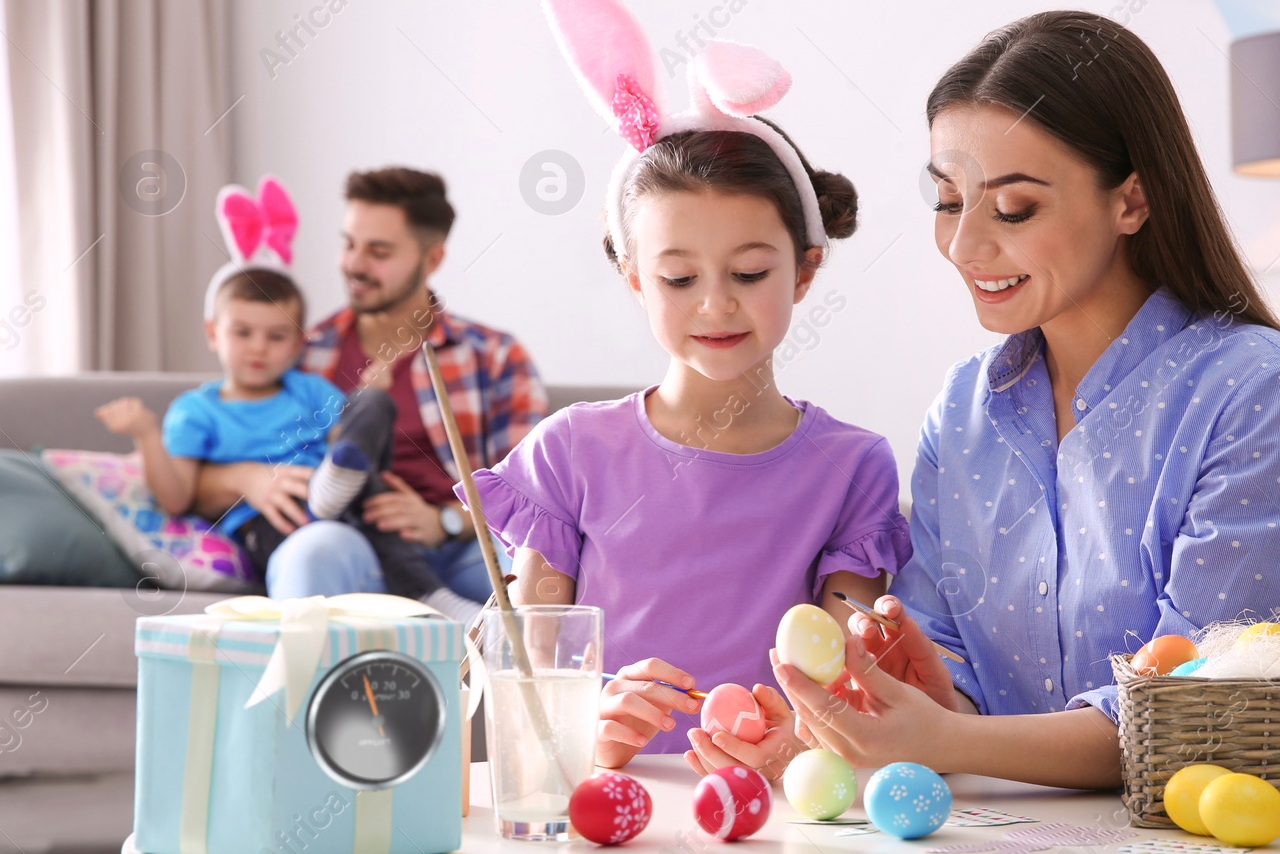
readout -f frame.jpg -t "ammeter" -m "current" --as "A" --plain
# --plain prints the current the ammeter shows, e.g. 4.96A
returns 7.5A
